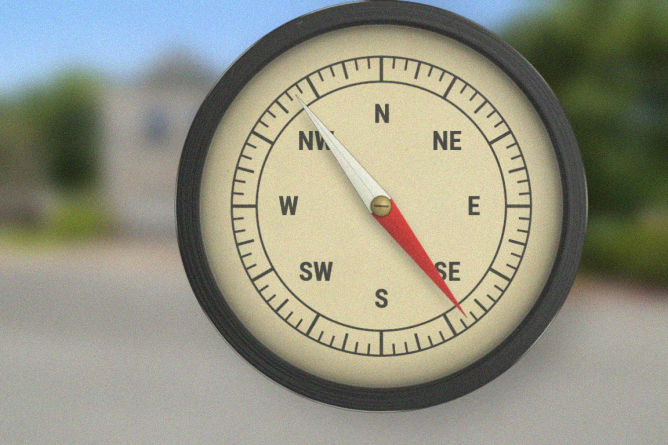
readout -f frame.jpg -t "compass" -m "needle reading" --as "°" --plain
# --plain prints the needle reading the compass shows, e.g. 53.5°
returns 142.5°
